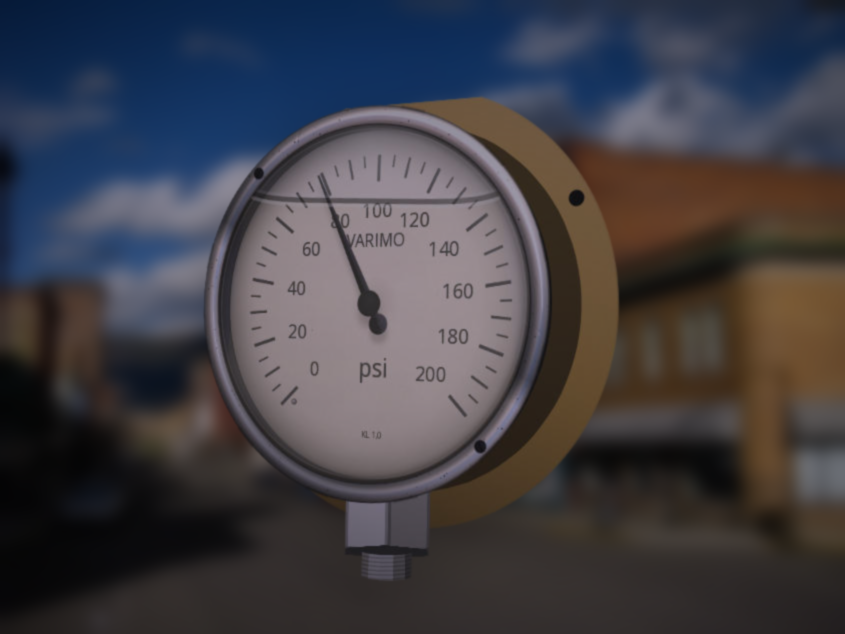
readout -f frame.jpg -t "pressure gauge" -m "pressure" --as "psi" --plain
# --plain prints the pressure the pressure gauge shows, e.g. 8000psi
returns 80psi
